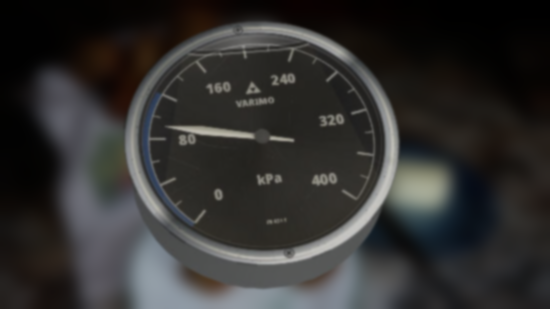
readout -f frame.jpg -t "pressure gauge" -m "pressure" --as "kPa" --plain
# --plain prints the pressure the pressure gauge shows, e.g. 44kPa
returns 90kPa
